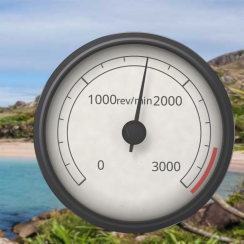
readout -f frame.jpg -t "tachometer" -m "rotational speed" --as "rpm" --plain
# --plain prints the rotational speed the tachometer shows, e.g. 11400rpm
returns 1600rpm
